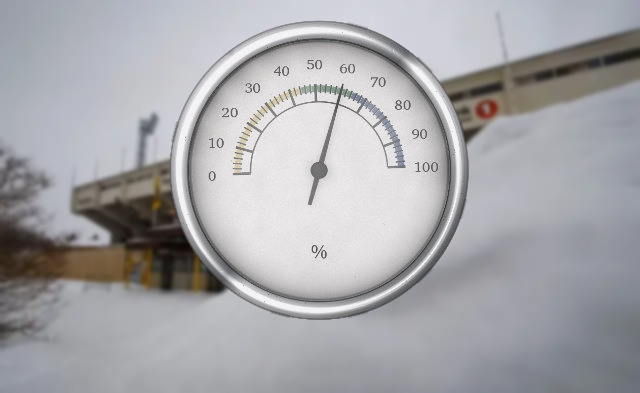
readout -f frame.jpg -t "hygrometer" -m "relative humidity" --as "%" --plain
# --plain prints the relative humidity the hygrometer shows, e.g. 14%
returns 60%
